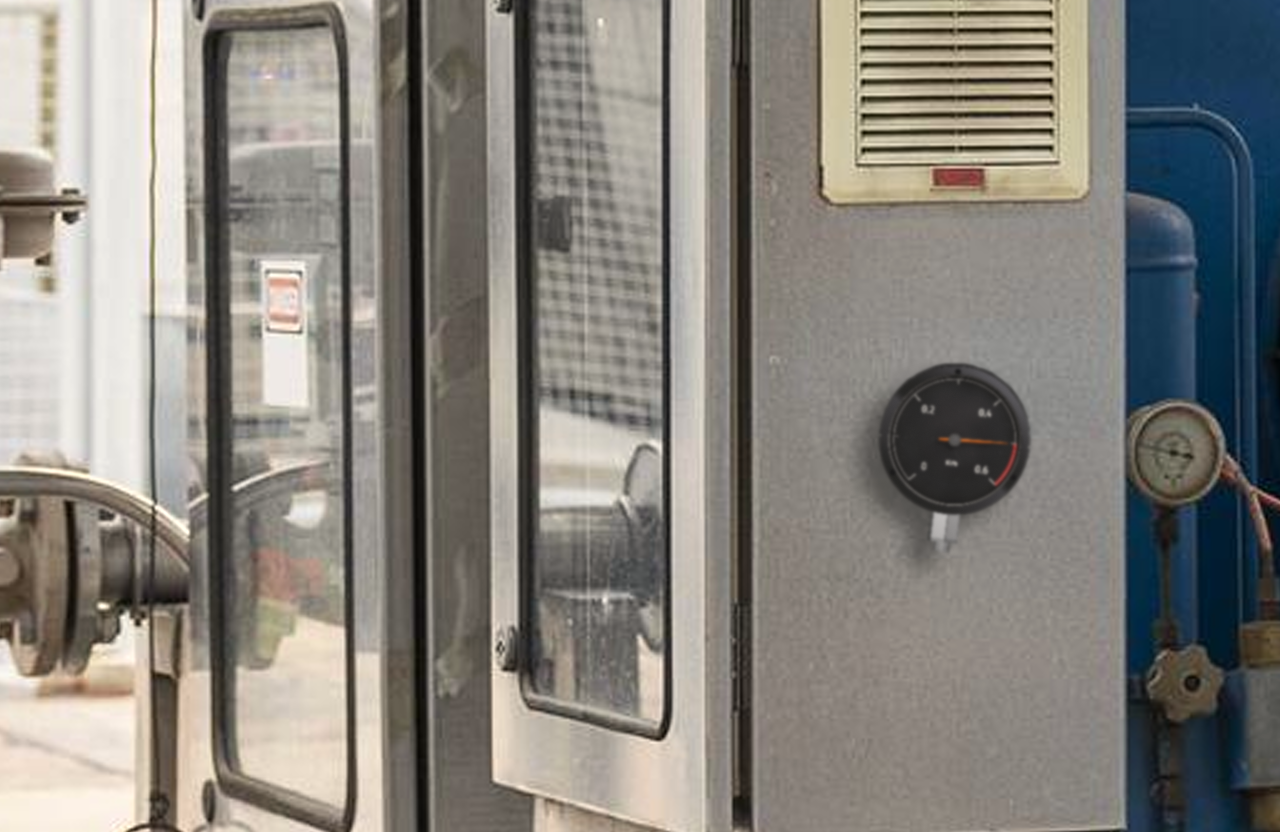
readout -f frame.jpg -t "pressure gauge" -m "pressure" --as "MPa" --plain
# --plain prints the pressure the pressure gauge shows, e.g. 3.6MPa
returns 0.5MPa
